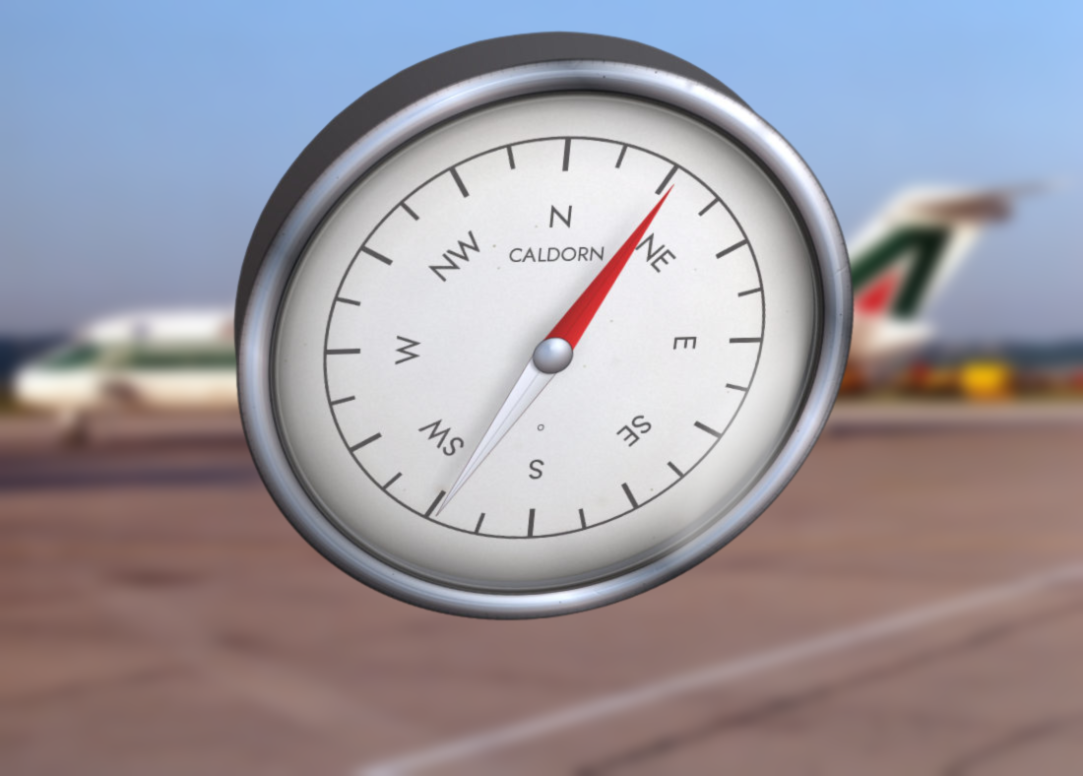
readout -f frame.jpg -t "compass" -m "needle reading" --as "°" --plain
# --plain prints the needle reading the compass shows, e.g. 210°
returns 30°
